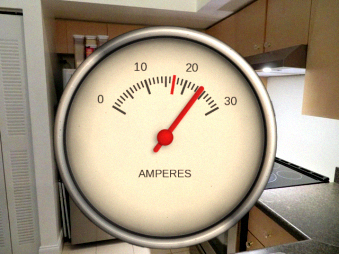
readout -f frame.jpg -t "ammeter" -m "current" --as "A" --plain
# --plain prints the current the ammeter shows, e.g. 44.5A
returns 24A
